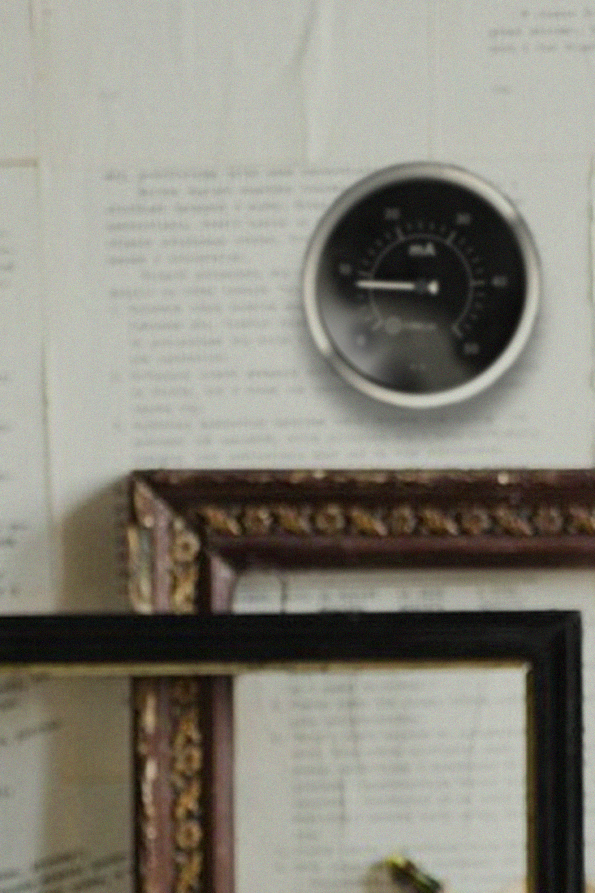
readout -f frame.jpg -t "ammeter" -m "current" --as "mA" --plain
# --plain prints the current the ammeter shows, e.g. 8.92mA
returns 8mA
